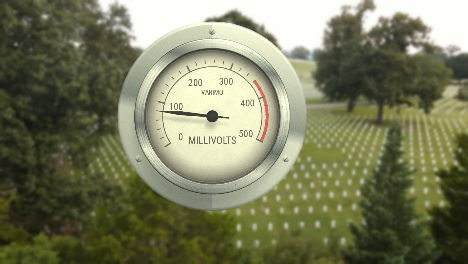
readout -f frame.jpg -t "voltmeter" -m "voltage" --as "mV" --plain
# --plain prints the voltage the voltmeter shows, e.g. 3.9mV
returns 80mV
